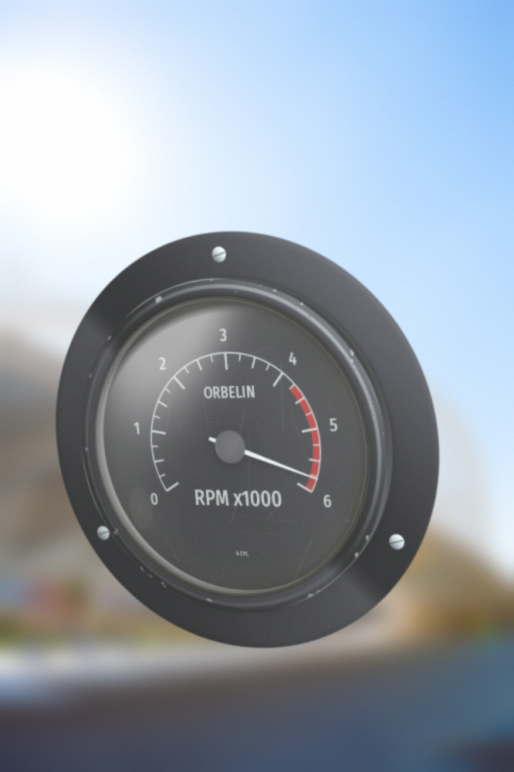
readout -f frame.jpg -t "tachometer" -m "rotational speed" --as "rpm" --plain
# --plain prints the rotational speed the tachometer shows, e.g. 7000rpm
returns 5750rpm
